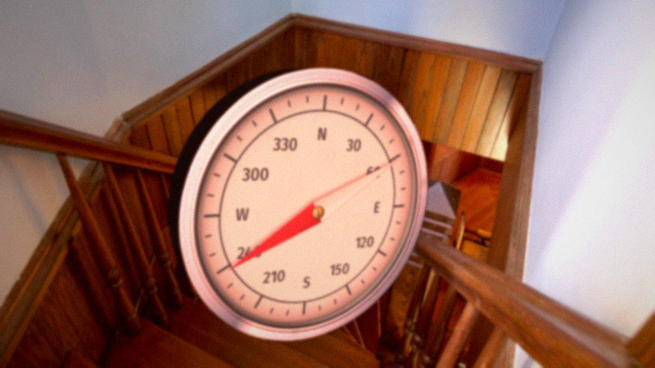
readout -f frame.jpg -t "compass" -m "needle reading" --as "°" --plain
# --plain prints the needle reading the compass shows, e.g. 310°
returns 240°
